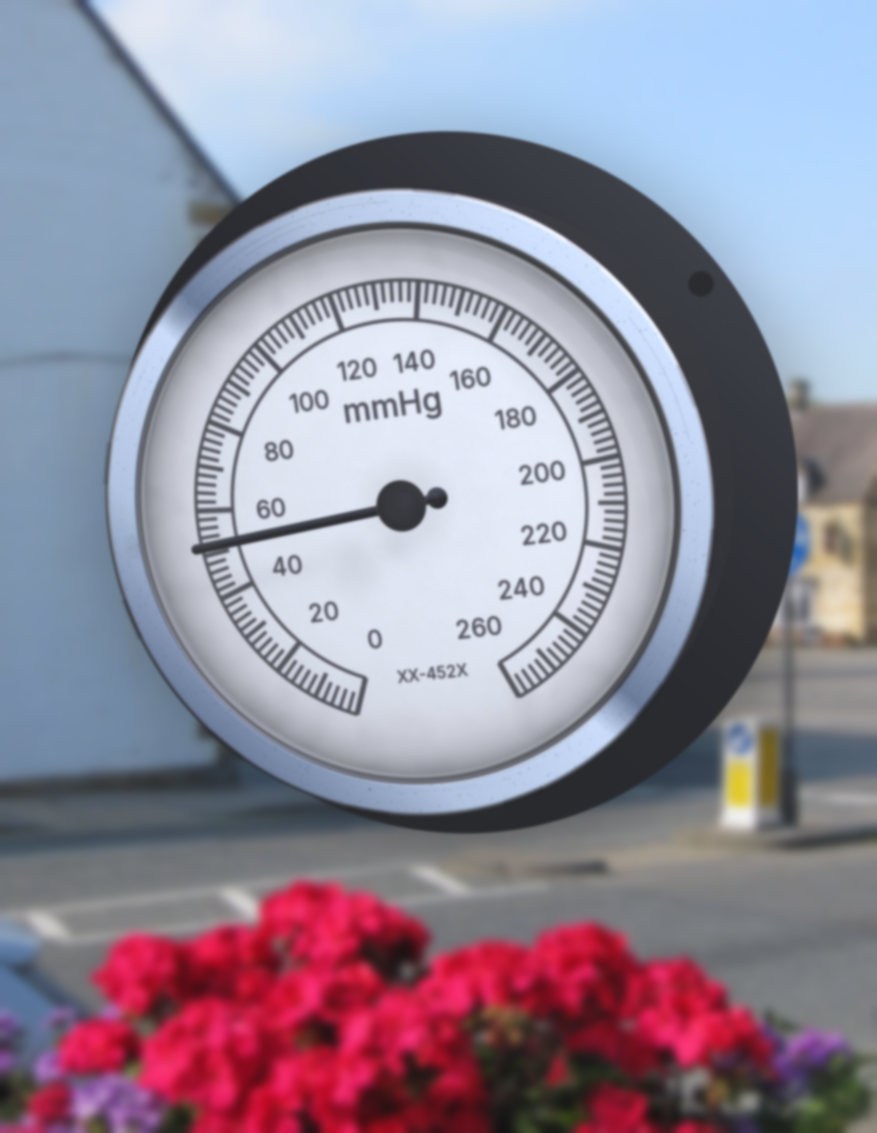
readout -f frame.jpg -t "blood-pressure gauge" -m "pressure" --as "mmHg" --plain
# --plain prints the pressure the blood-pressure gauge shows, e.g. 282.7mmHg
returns 52mmHg
